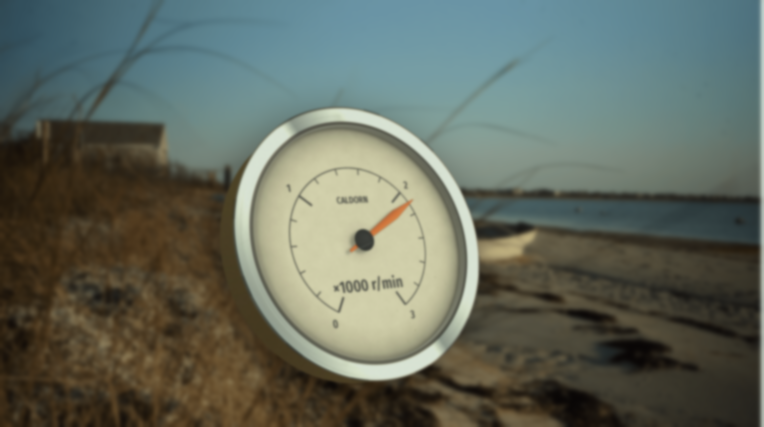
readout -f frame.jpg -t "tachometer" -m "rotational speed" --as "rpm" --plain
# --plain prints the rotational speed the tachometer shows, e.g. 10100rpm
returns 2100rpm
